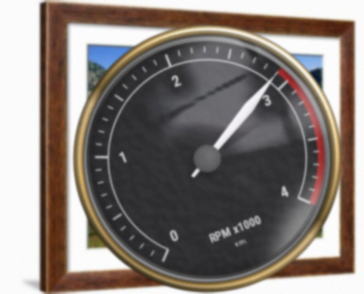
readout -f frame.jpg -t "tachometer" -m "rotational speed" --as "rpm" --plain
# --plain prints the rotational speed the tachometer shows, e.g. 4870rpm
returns 2900rpm
